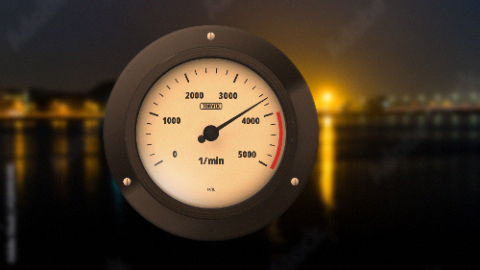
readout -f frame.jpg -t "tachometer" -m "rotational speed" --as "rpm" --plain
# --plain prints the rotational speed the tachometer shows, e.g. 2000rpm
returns 3700rpm
